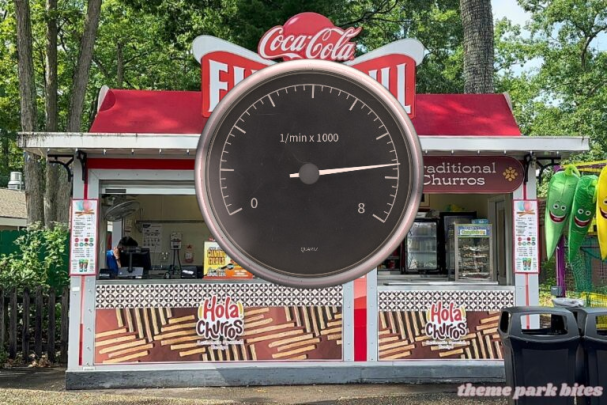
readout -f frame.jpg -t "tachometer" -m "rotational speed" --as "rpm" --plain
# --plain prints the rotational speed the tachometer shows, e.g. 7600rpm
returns 6700rpm
